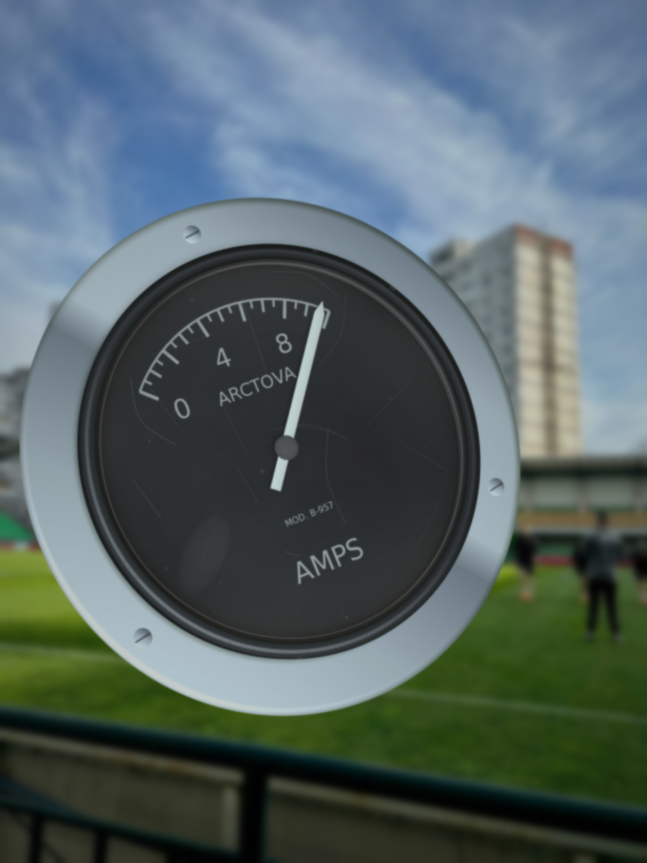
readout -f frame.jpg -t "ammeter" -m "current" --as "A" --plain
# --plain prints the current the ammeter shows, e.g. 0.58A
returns 9.5A
